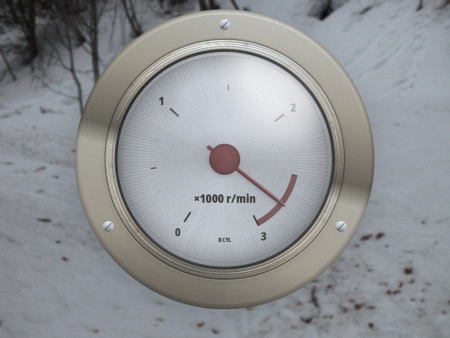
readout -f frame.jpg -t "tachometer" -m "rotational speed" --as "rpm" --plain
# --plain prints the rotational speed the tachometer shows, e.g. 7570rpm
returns 2750rpm
